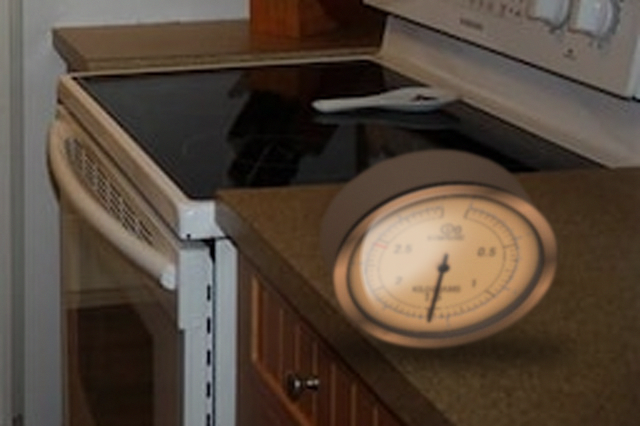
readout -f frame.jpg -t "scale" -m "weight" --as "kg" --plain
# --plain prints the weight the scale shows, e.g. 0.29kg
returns 1.5kg
